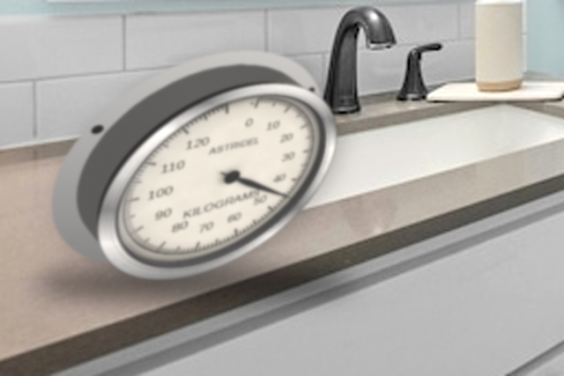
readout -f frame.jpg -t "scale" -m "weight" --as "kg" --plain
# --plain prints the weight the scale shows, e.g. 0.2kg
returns 45kg
